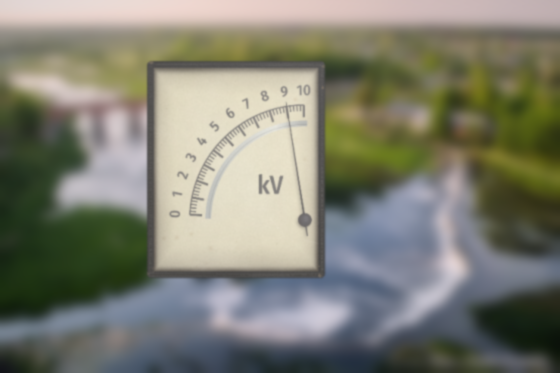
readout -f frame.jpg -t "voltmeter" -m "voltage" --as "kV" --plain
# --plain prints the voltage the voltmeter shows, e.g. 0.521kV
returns 9kV
